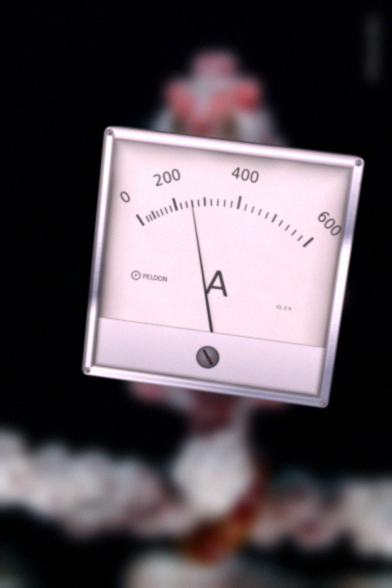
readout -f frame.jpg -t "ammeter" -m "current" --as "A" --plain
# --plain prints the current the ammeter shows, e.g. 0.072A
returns 260A
